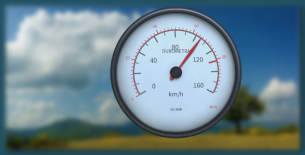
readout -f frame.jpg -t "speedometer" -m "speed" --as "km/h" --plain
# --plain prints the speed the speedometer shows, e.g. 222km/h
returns 105km/h
